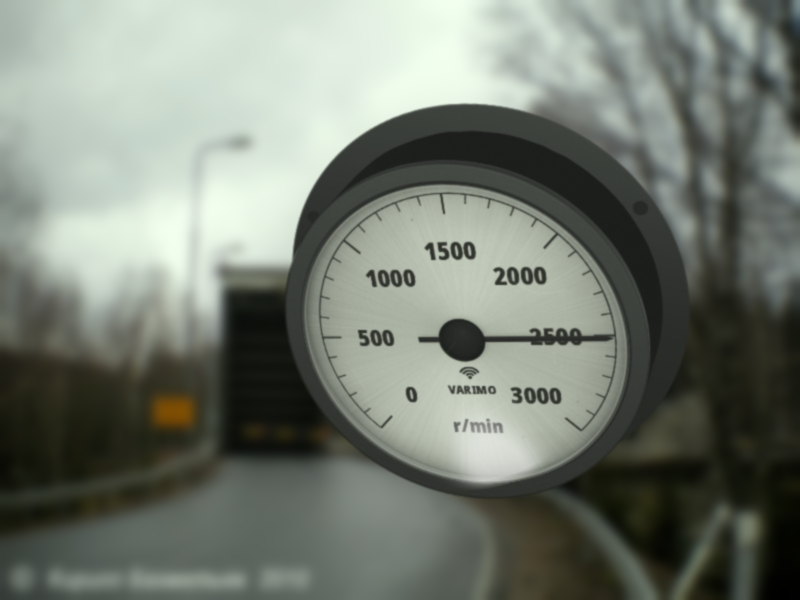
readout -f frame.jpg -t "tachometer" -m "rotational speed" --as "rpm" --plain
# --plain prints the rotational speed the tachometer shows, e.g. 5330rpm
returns 2500rpm
